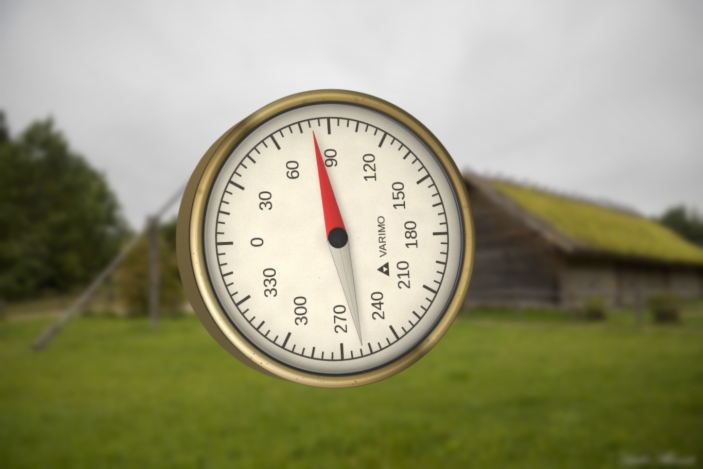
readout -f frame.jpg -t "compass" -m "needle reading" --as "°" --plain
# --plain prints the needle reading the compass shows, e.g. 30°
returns 80°
